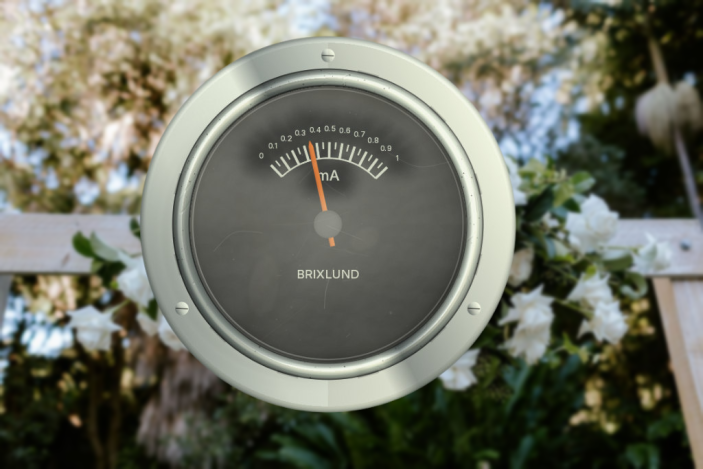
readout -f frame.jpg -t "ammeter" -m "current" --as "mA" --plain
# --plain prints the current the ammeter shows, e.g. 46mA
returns 0.35mA
